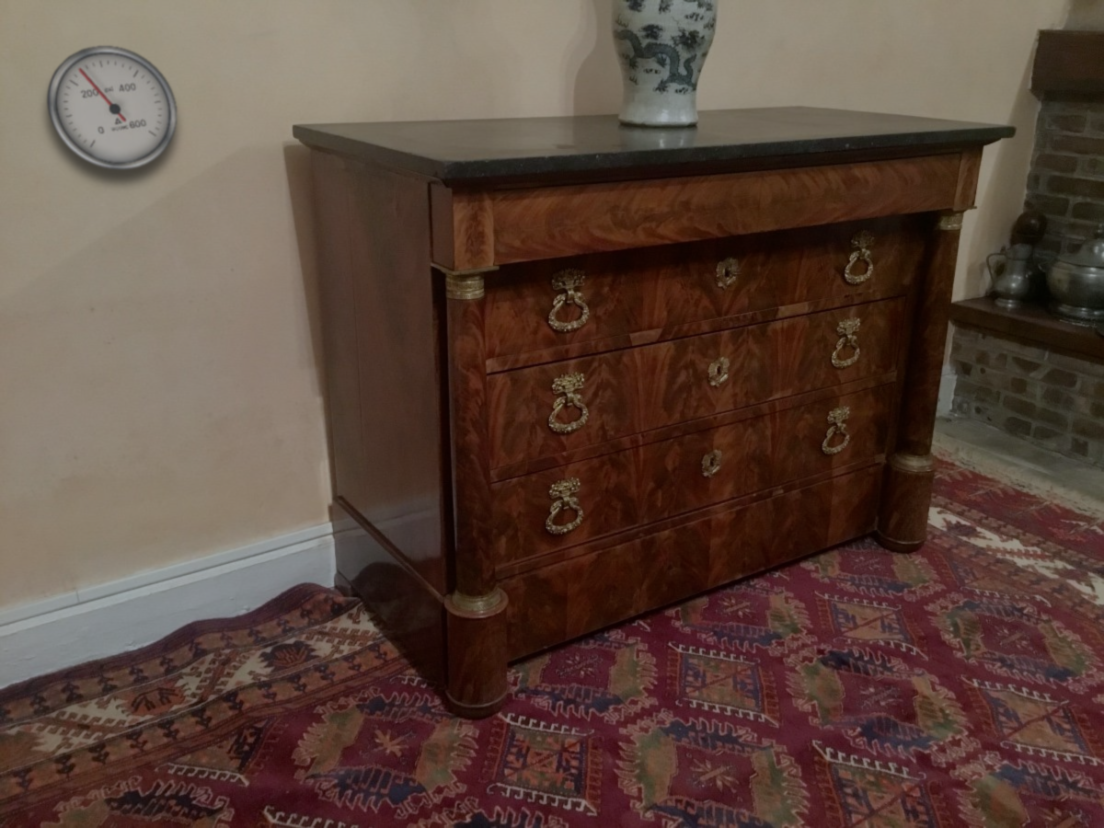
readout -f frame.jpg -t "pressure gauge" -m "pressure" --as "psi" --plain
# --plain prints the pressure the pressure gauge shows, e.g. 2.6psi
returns 240psi
